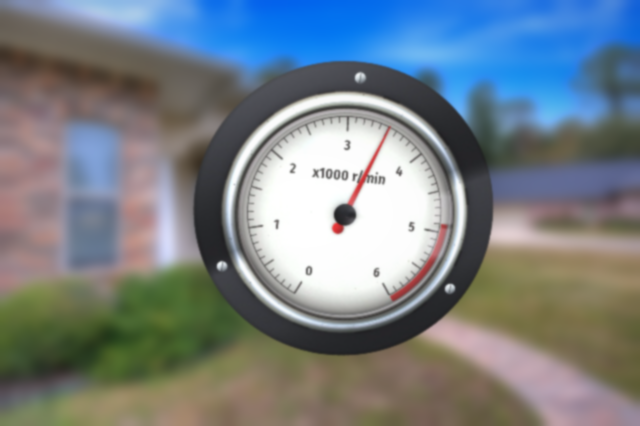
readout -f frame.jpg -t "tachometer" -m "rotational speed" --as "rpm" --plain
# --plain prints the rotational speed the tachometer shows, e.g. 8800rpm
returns 3500rpm
